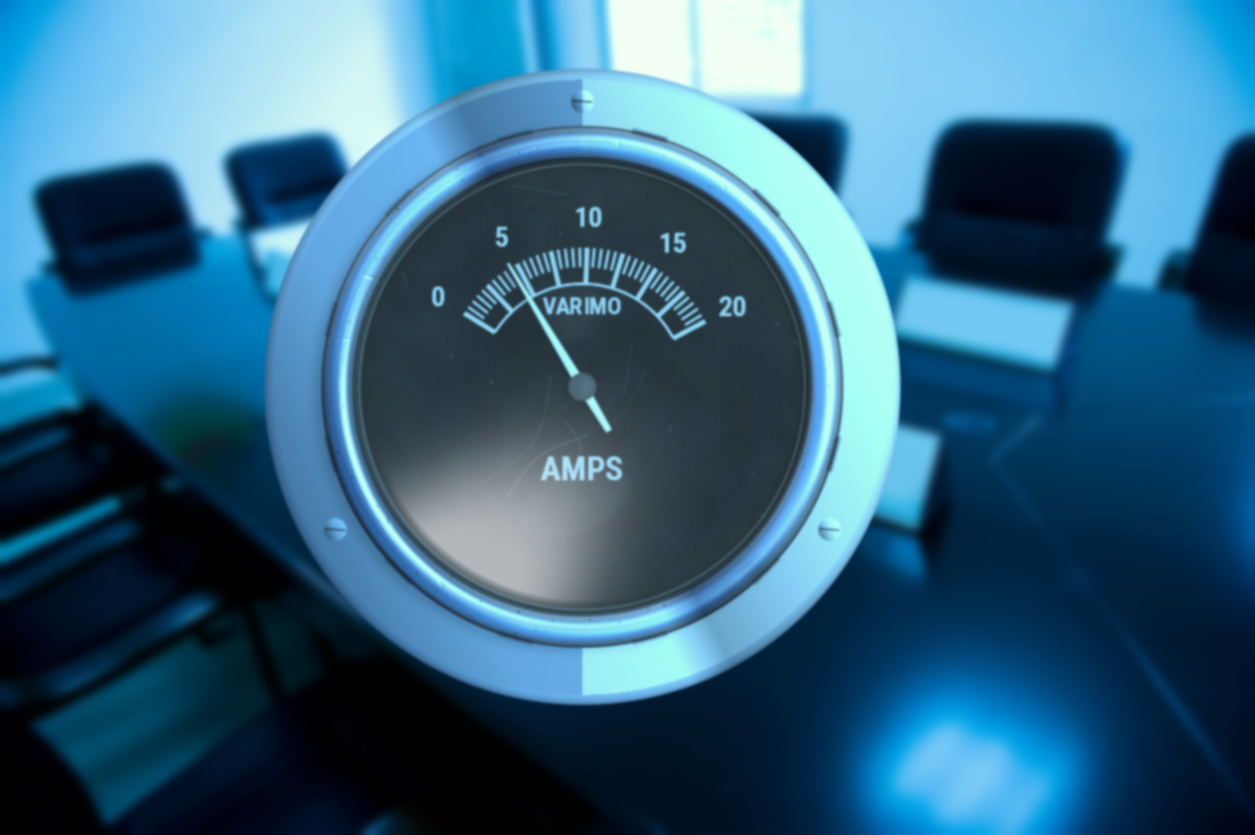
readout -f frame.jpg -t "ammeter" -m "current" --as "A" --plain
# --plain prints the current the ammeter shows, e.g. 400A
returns 4.5A
